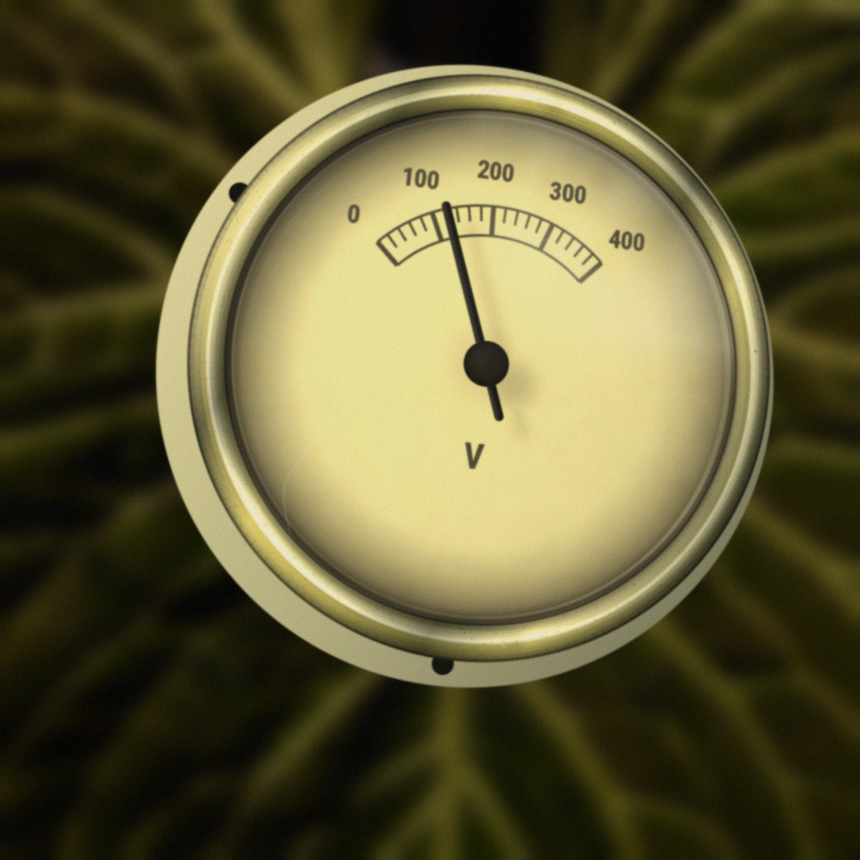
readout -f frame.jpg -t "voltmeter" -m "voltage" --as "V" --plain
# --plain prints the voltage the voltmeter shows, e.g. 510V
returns 120V
